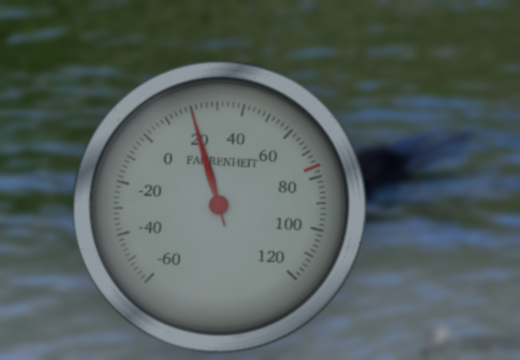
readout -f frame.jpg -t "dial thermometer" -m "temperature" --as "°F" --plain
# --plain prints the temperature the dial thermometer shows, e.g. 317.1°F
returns 20°F
